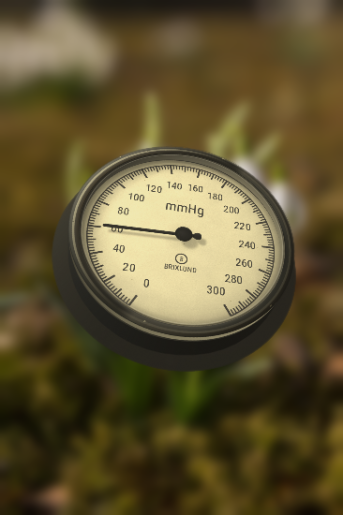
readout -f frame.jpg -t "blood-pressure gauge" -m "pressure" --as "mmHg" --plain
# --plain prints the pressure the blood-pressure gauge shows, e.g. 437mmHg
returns 60mmHg
